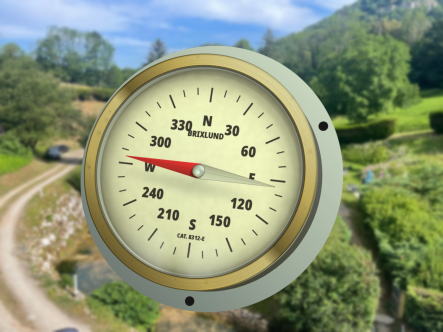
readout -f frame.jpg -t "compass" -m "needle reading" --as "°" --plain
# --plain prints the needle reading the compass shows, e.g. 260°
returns 275°
